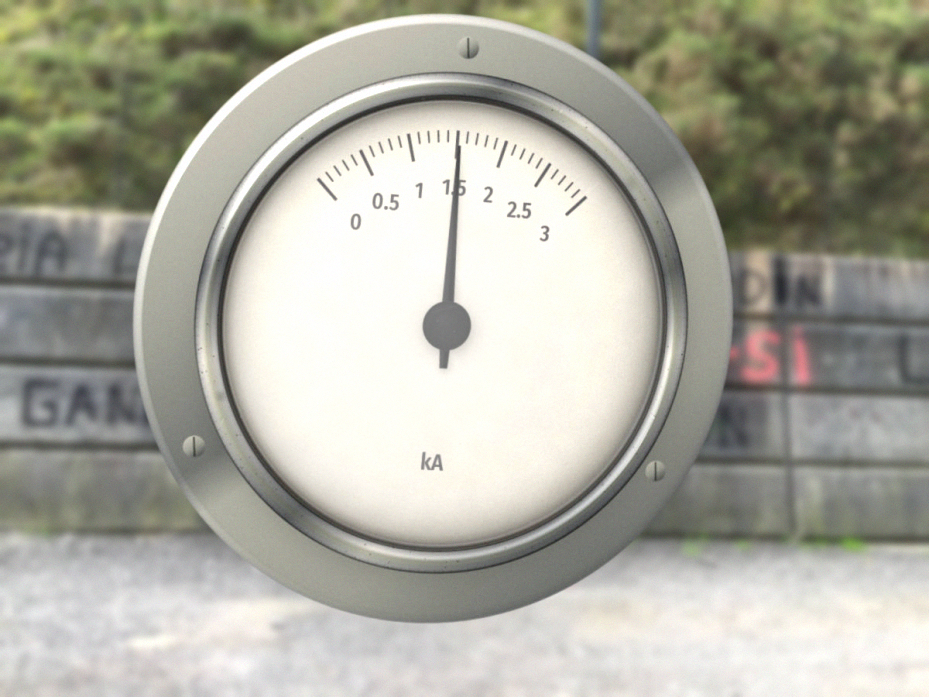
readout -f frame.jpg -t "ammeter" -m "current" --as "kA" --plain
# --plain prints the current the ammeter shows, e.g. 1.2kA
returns 1.5kA
